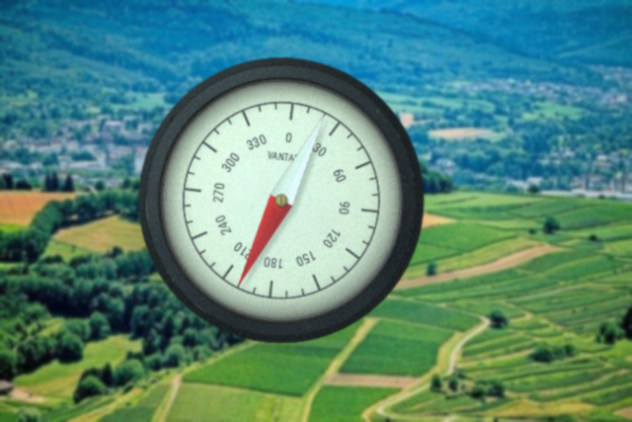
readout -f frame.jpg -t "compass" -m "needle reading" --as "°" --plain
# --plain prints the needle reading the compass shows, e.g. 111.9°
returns 200°
